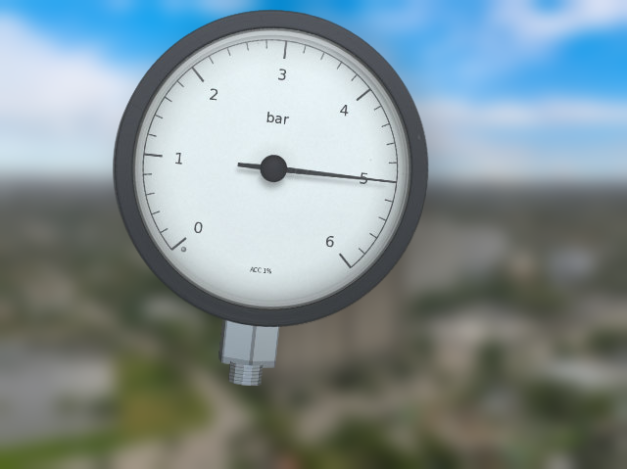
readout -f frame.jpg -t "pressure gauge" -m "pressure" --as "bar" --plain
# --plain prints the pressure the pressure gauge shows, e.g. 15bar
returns 5bar
